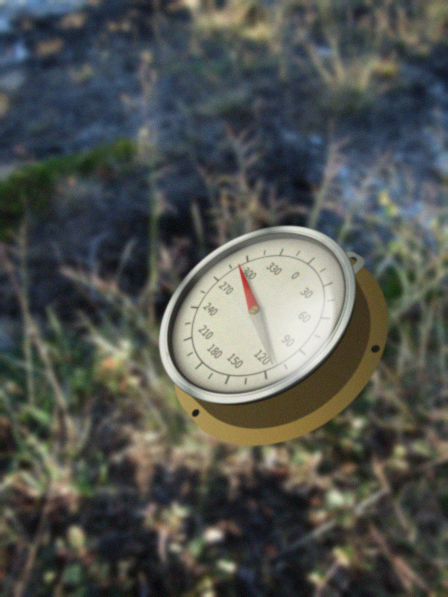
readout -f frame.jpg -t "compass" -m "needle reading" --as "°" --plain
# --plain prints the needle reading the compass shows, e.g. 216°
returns 292.5°
